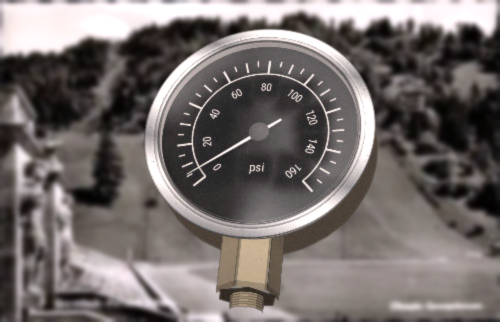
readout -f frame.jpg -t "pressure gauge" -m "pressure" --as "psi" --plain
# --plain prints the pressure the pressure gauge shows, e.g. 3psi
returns 5psi
